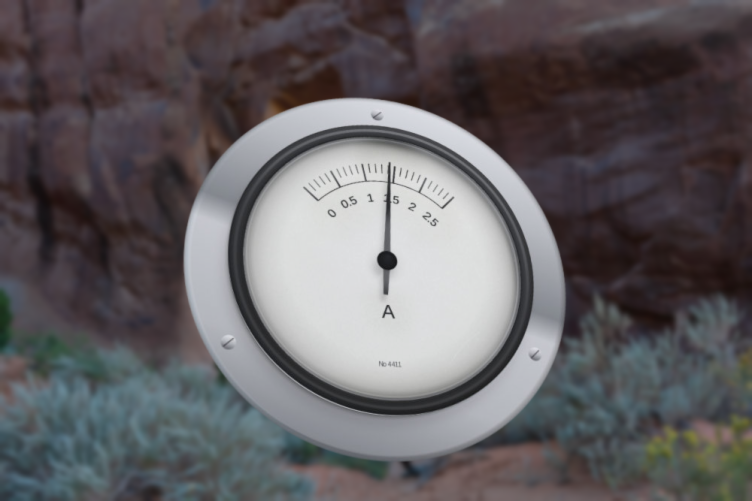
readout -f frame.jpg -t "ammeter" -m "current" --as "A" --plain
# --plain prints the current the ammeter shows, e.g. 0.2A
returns 1.4A
